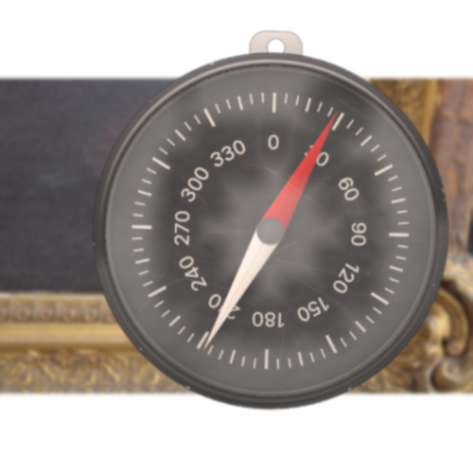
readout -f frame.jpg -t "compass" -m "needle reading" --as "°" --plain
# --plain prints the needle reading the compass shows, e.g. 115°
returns 27.5°
